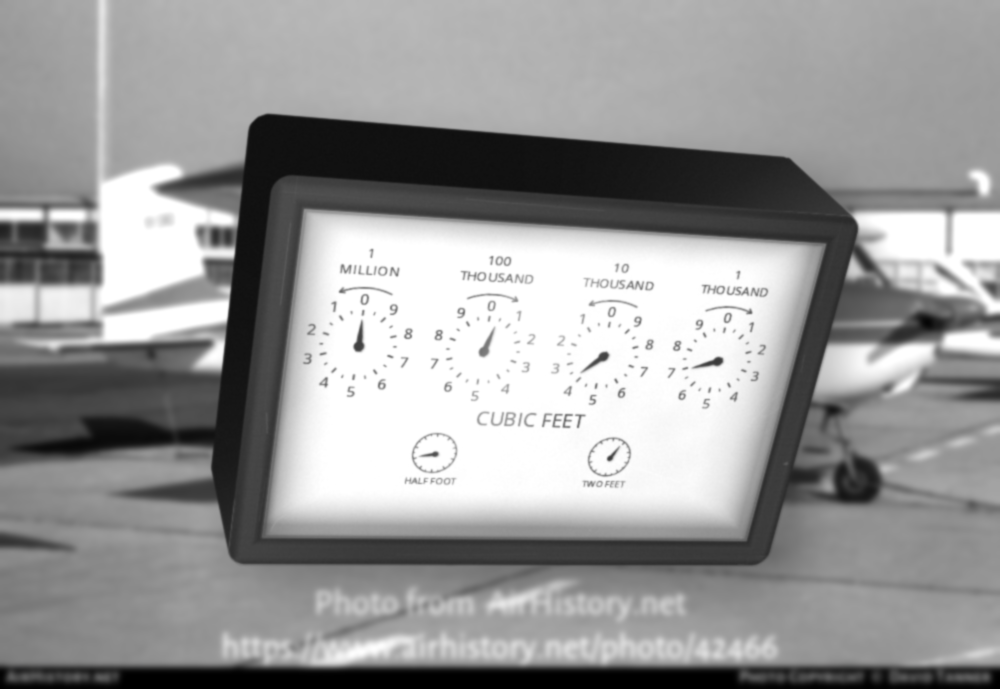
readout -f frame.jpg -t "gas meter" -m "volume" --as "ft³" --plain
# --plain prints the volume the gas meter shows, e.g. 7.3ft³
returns 3700ft³
